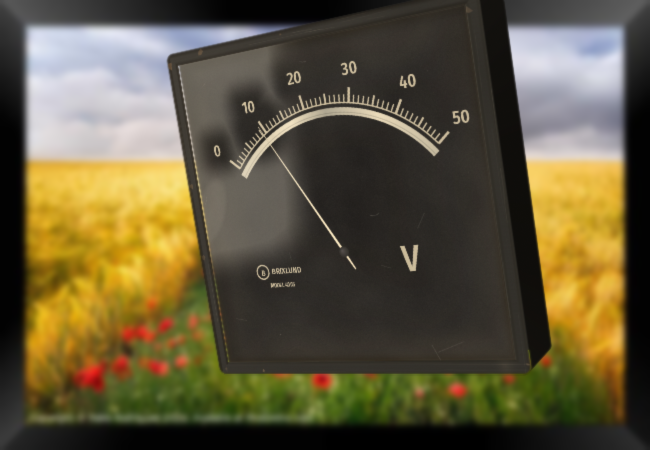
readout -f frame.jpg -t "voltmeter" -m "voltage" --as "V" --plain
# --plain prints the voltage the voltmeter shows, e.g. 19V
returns 10V
